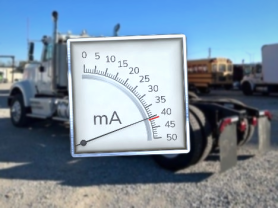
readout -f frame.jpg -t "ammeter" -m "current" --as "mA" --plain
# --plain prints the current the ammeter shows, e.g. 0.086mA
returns 40mA
